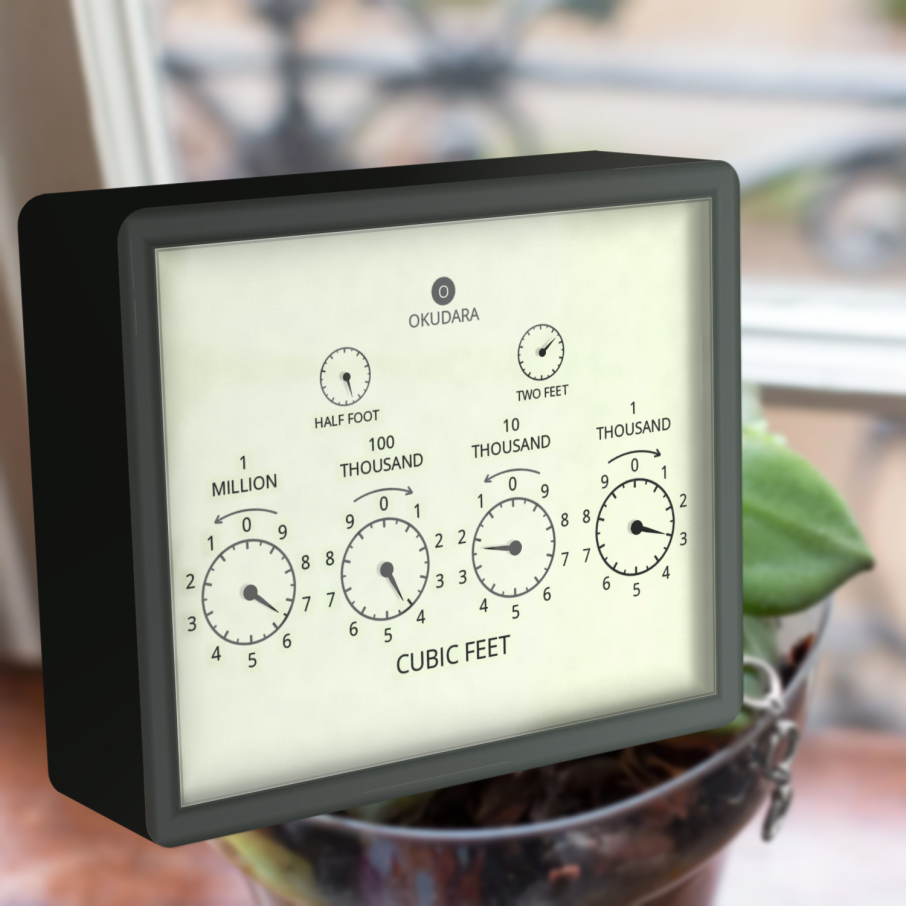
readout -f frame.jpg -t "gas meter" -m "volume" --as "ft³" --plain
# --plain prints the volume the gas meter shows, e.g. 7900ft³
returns 642300ft³
